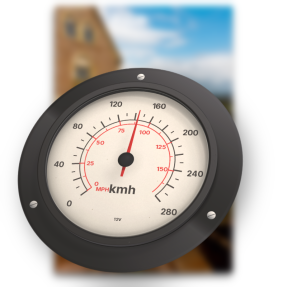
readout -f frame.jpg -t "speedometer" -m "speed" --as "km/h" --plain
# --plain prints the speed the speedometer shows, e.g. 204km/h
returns 145km/h
